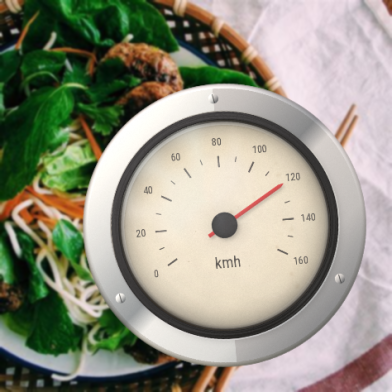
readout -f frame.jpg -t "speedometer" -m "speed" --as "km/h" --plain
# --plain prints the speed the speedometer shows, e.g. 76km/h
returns 120km/h
